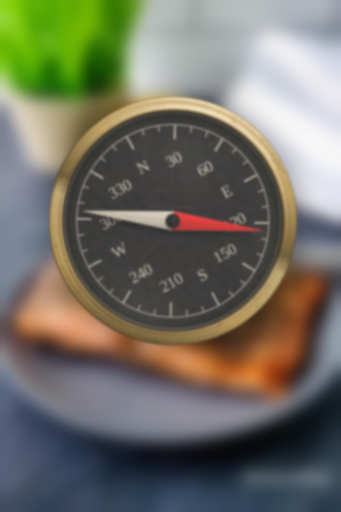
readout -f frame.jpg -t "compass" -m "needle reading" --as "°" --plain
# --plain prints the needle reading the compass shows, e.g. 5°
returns 125°
